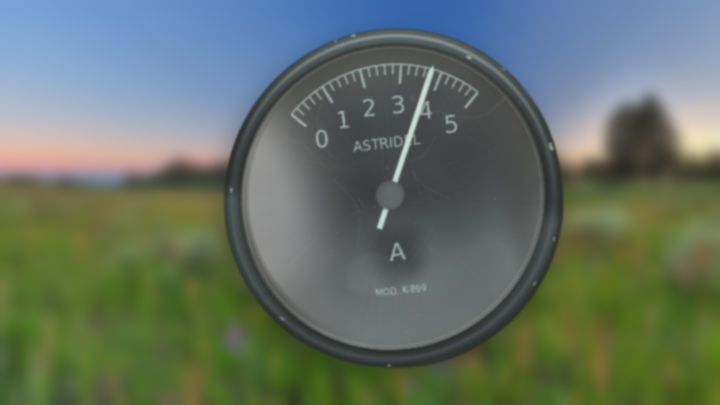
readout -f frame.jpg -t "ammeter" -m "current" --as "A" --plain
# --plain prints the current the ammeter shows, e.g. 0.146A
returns 3.8A
